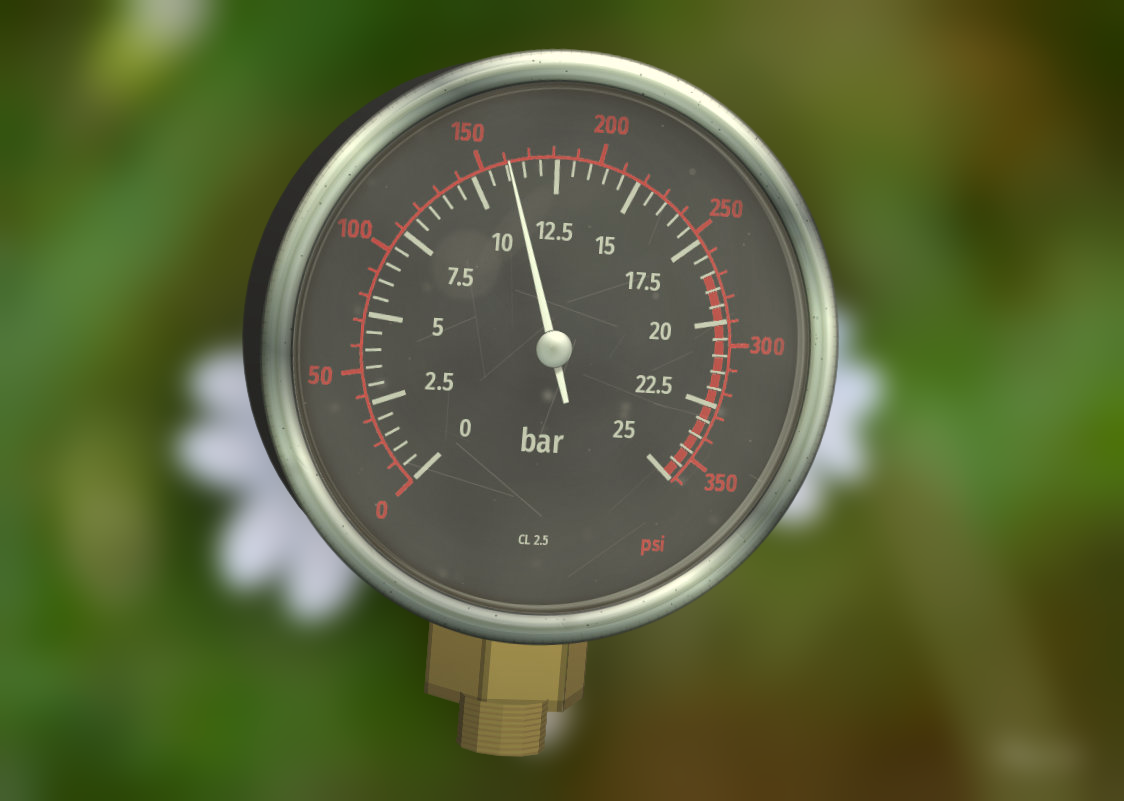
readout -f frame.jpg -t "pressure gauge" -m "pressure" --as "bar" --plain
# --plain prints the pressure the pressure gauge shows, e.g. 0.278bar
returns 11bar
